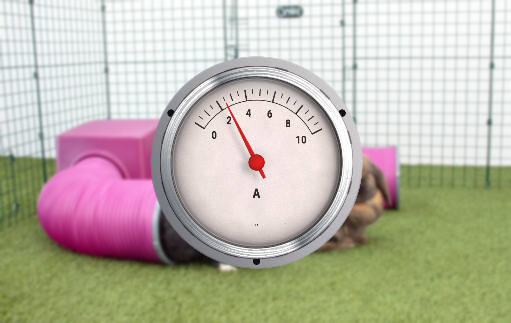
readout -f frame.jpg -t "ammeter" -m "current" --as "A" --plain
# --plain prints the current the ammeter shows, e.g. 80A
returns 2.5A
